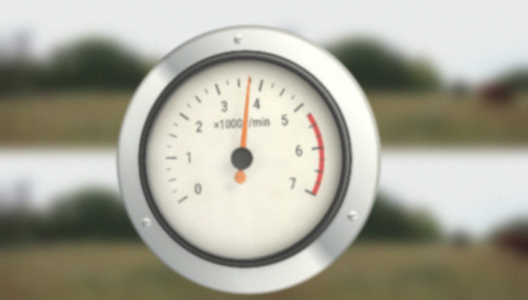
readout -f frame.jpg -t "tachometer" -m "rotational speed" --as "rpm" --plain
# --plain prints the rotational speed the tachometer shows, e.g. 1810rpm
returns 3750rpm
